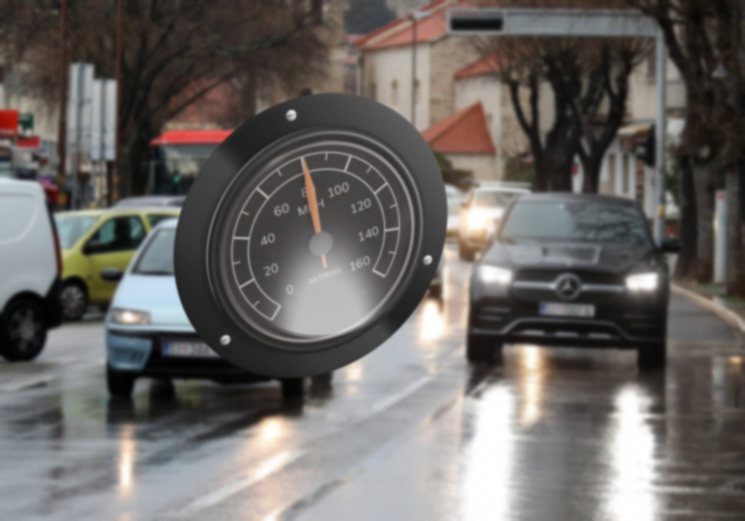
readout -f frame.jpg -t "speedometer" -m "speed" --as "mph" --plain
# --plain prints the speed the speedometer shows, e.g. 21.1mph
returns 80mph
